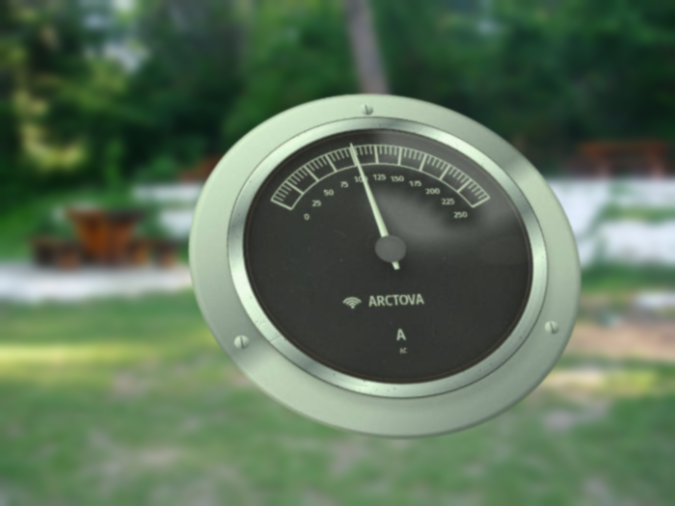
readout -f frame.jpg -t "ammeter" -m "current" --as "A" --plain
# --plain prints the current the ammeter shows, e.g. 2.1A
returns 100A
